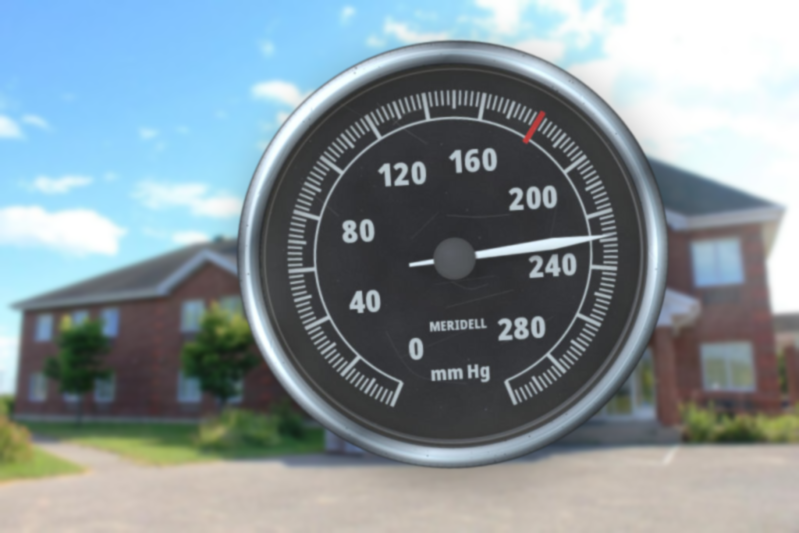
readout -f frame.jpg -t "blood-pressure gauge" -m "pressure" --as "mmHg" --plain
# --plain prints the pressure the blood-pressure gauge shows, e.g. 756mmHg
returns 228mmHg
